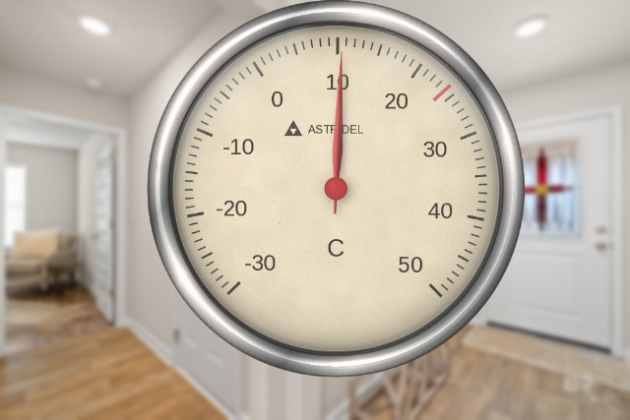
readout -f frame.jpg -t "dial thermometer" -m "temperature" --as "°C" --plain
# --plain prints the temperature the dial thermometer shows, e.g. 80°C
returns 10.5°C
